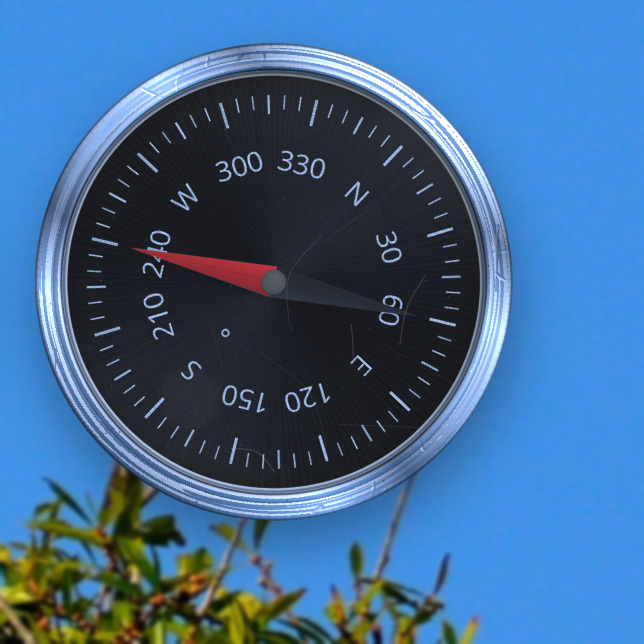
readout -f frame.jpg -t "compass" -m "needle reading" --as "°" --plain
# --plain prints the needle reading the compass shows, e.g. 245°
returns 240°
